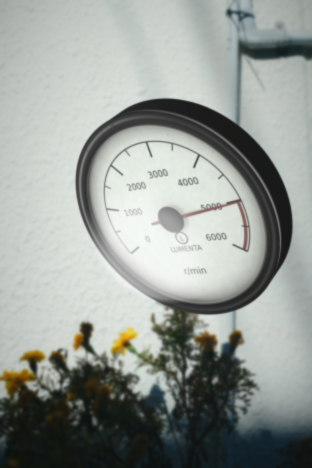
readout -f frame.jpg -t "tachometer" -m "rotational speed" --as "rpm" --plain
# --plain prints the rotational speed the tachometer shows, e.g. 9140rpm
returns 5000rpm
